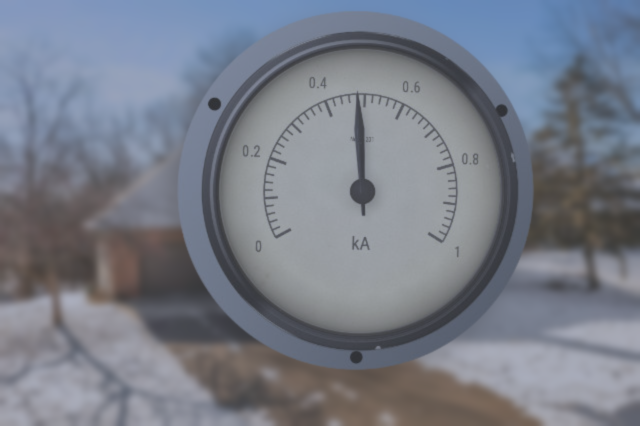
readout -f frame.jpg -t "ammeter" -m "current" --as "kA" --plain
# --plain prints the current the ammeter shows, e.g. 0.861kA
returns 0.48kA
